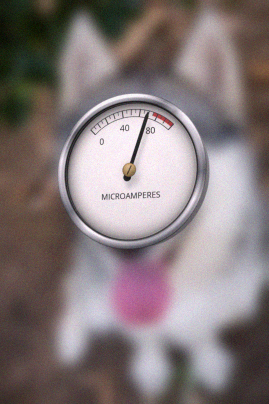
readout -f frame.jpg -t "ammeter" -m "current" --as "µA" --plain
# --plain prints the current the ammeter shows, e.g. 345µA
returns 70µA
